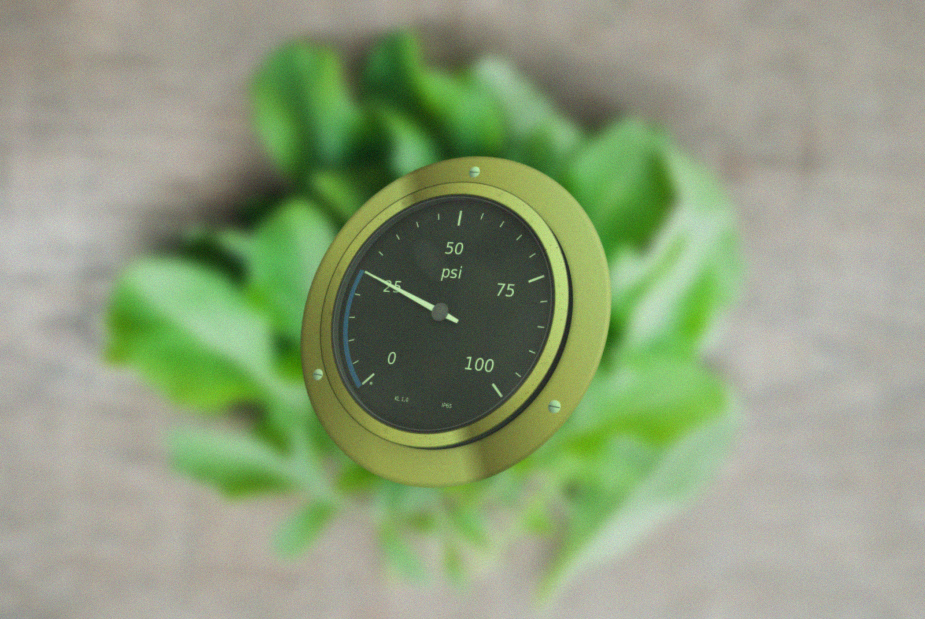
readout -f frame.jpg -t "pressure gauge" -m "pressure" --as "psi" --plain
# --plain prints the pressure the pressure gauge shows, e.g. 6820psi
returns 25psi
